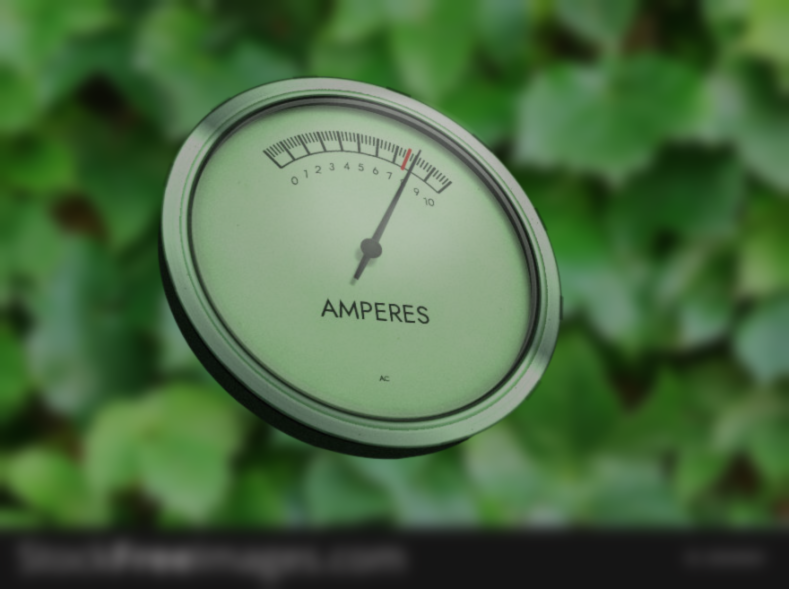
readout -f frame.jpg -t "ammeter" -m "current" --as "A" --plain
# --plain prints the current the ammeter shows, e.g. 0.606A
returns 8A
